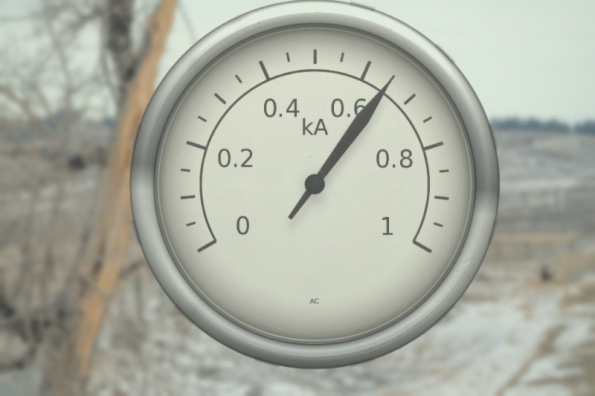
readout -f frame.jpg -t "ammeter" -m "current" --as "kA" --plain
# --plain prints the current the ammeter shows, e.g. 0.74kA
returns 0.65kA
